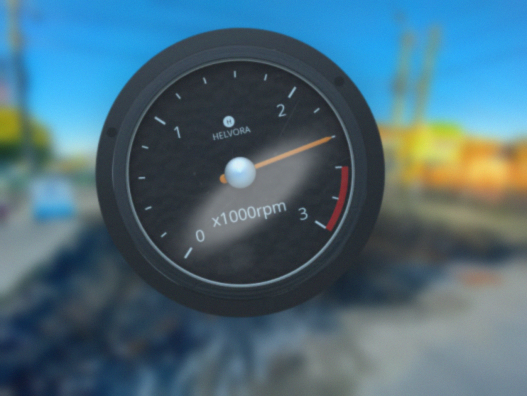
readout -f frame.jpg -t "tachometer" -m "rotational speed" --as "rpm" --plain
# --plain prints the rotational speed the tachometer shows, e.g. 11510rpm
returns 2400rpm
